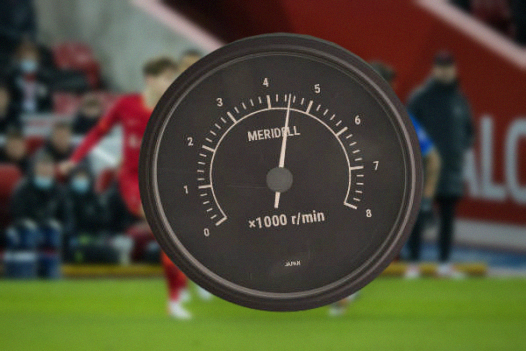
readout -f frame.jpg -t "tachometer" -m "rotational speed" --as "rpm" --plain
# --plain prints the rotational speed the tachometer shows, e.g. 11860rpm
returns 4500rpm
